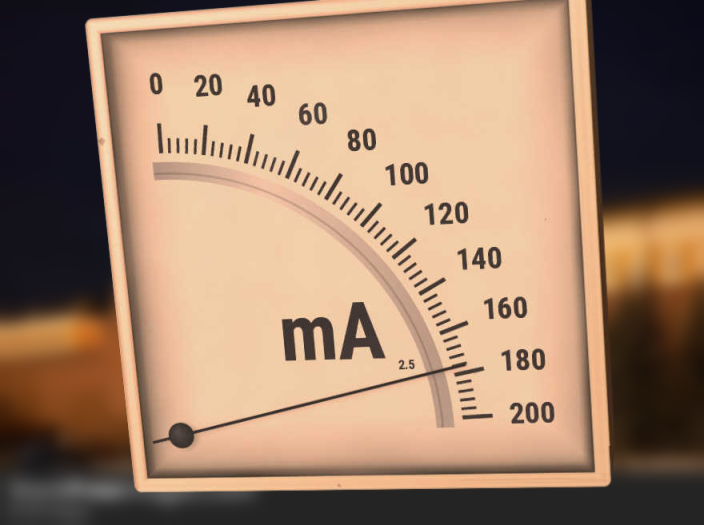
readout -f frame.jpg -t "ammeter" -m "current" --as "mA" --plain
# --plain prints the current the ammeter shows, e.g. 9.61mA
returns 176mA
